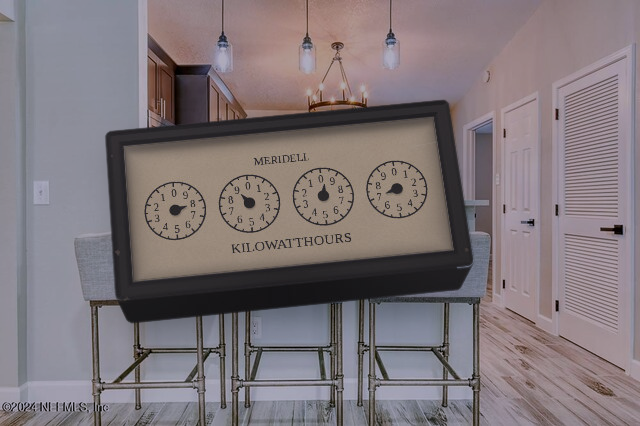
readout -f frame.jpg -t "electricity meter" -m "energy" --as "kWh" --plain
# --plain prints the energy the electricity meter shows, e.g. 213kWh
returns 7897kWh
